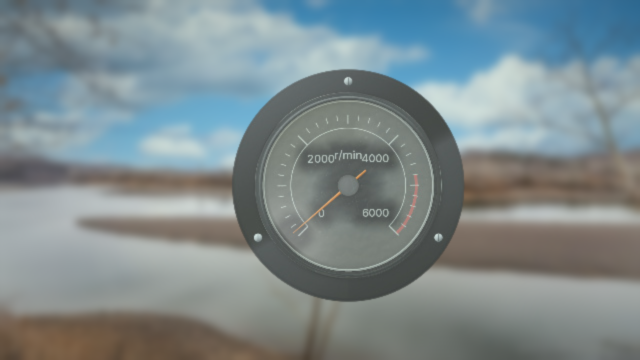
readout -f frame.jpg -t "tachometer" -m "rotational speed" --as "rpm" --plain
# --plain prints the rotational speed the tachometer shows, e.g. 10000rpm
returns 100rpm
